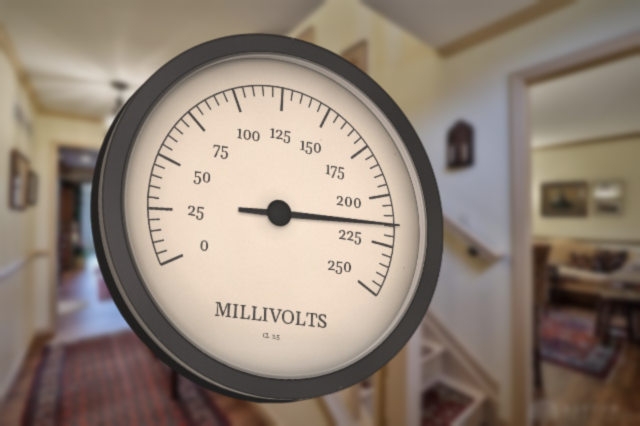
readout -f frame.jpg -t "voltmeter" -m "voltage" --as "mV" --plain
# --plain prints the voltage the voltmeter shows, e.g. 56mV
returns 215mV
